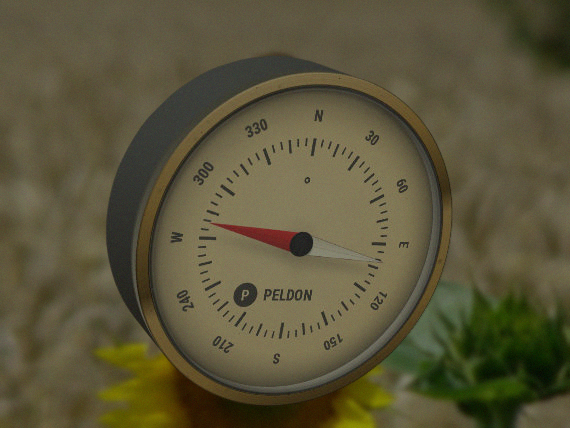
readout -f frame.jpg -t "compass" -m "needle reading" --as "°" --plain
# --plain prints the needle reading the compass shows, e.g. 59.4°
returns 280°
